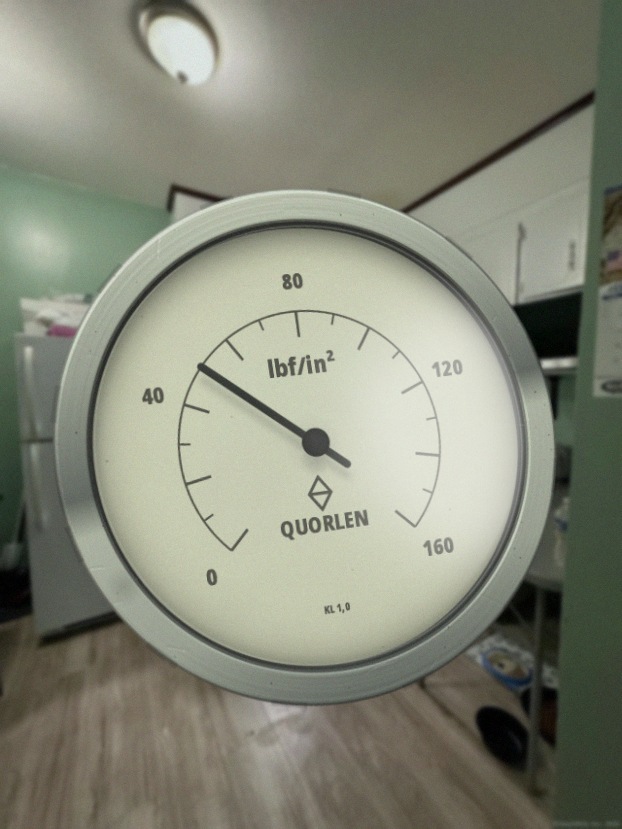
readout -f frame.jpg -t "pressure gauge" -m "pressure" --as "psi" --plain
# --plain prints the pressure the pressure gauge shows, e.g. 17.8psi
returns 50psi
